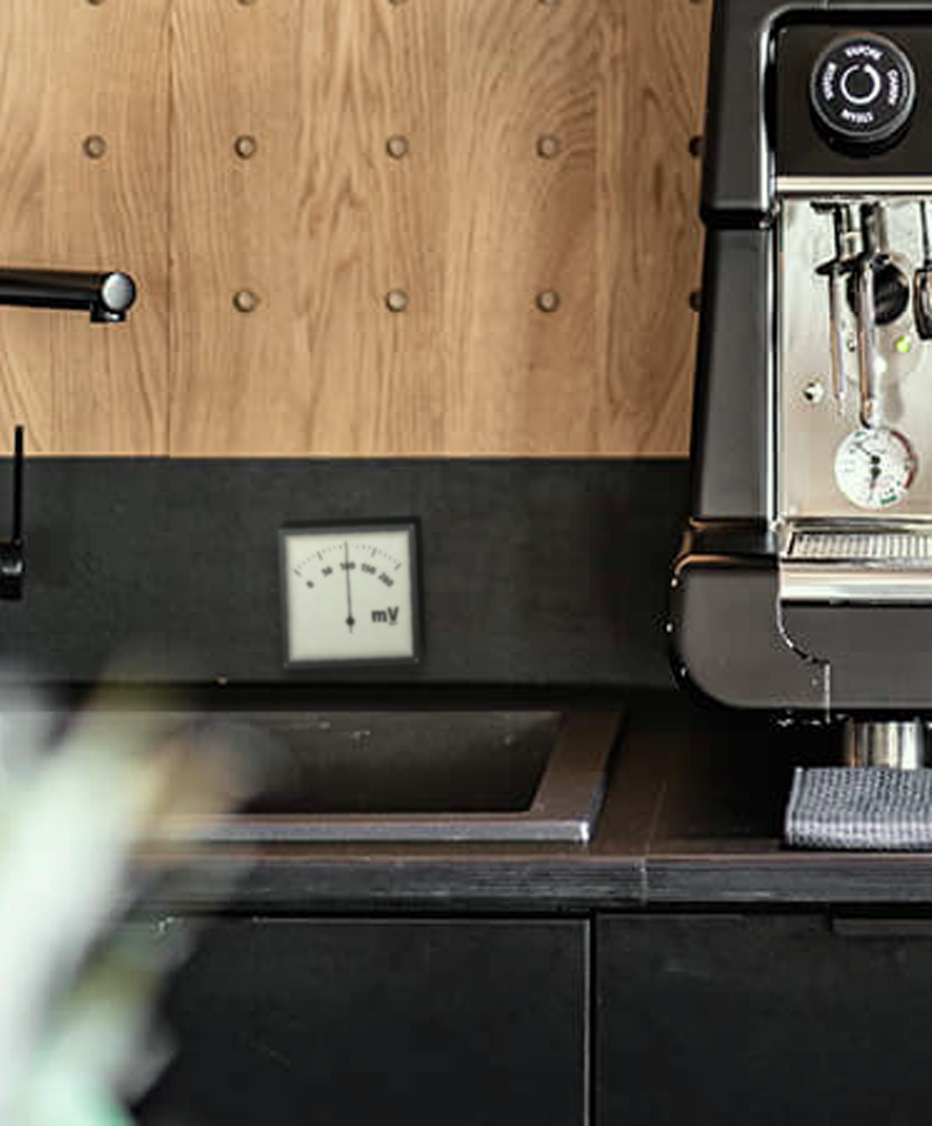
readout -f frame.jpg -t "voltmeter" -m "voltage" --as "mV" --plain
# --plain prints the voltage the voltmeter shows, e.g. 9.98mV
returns 100mV
